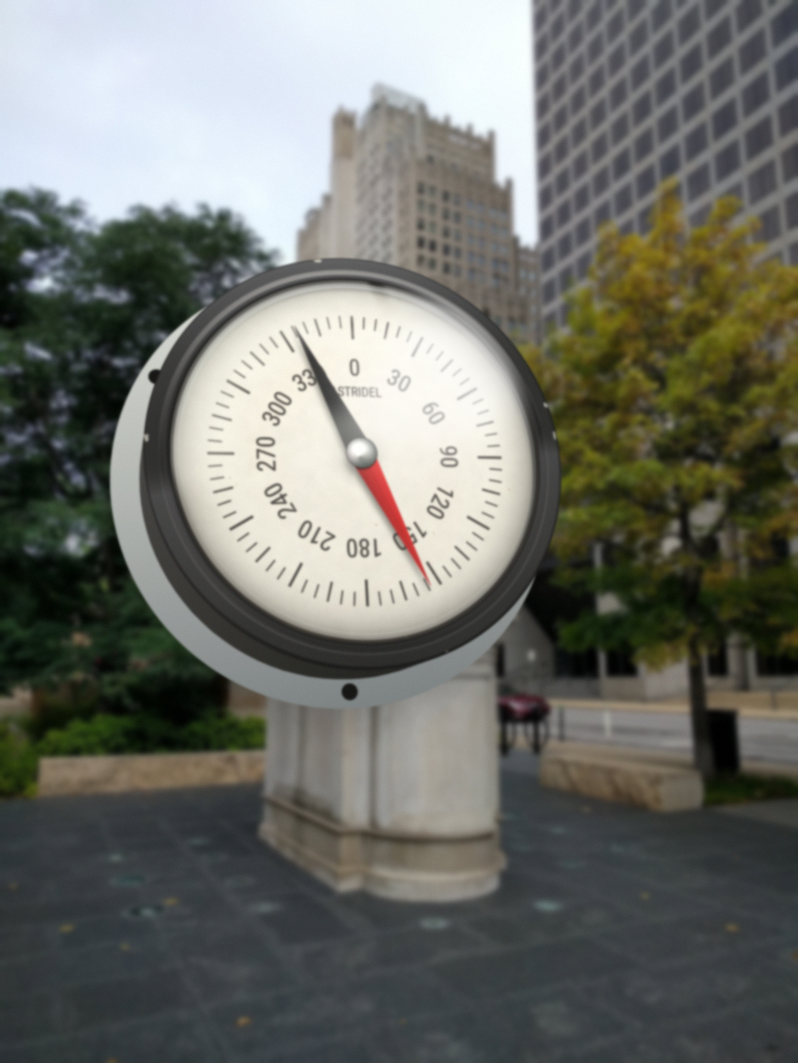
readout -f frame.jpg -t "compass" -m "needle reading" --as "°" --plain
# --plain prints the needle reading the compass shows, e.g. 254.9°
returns 155°
